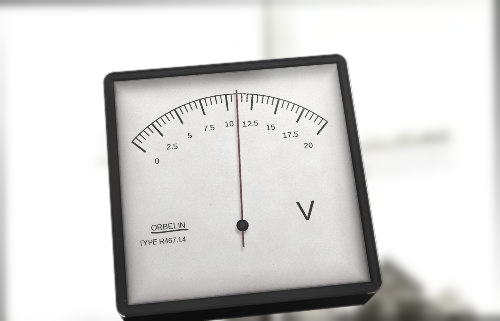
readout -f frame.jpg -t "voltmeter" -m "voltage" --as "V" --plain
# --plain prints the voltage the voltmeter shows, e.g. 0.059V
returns 11V
